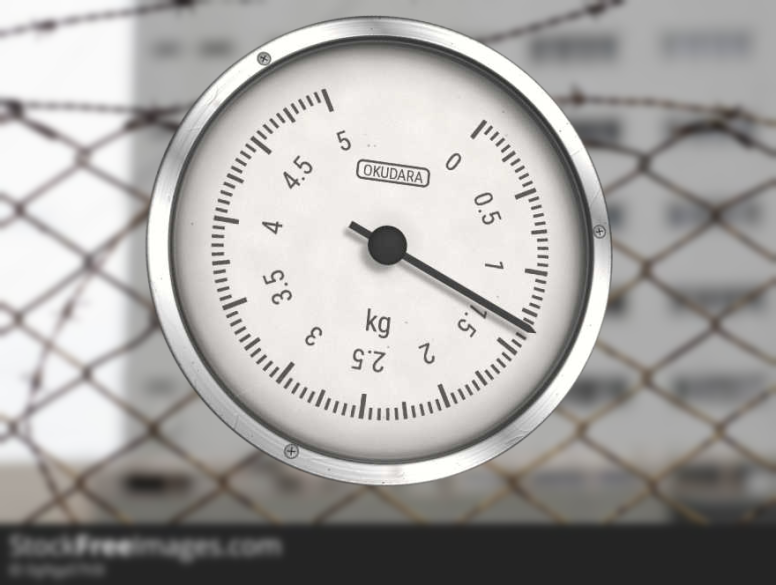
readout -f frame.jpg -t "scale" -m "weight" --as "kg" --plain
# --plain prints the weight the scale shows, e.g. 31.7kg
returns 1.35kg
